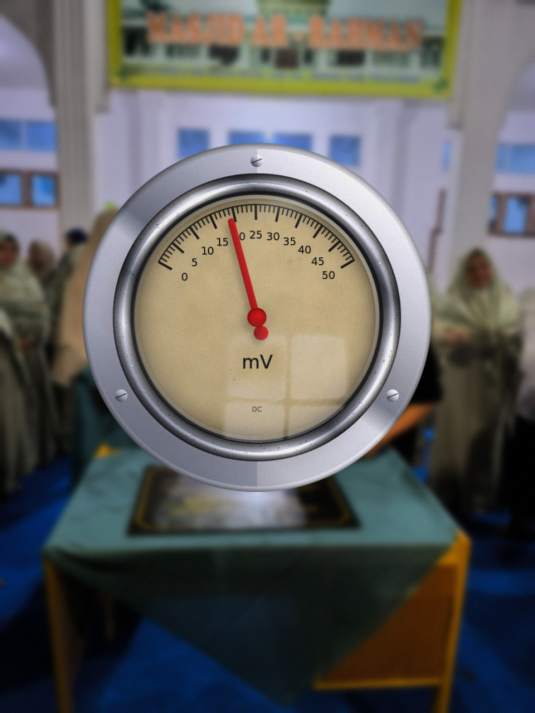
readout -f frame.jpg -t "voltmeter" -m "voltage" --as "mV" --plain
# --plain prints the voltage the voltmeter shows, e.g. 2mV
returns 19mV
